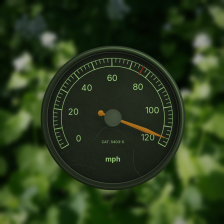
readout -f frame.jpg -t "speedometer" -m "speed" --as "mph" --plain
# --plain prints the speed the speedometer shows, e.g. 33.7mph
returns 116mph
